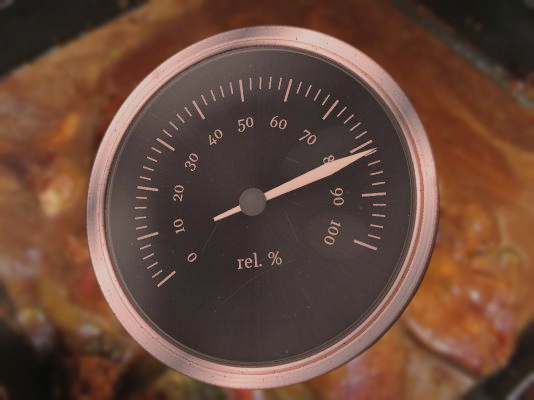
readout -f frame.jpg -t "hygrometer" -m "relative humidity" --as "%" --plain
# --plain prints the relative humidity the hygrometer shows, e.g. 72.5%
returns 82%
